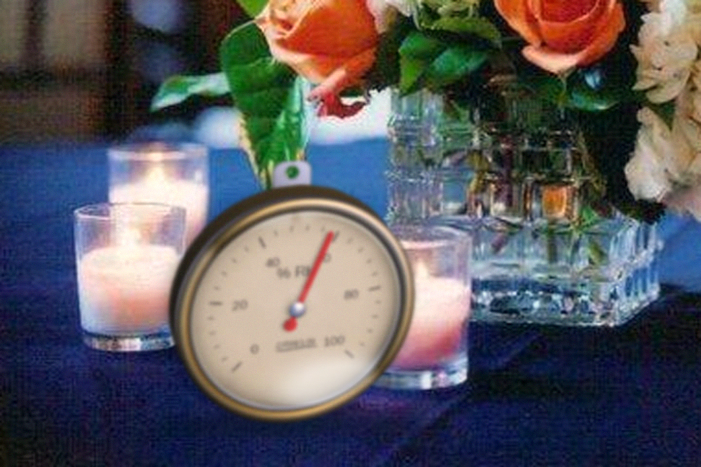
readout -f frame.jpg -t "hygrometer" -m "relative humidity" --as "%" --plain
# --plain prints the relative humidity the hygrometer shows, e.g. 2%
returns 58%
